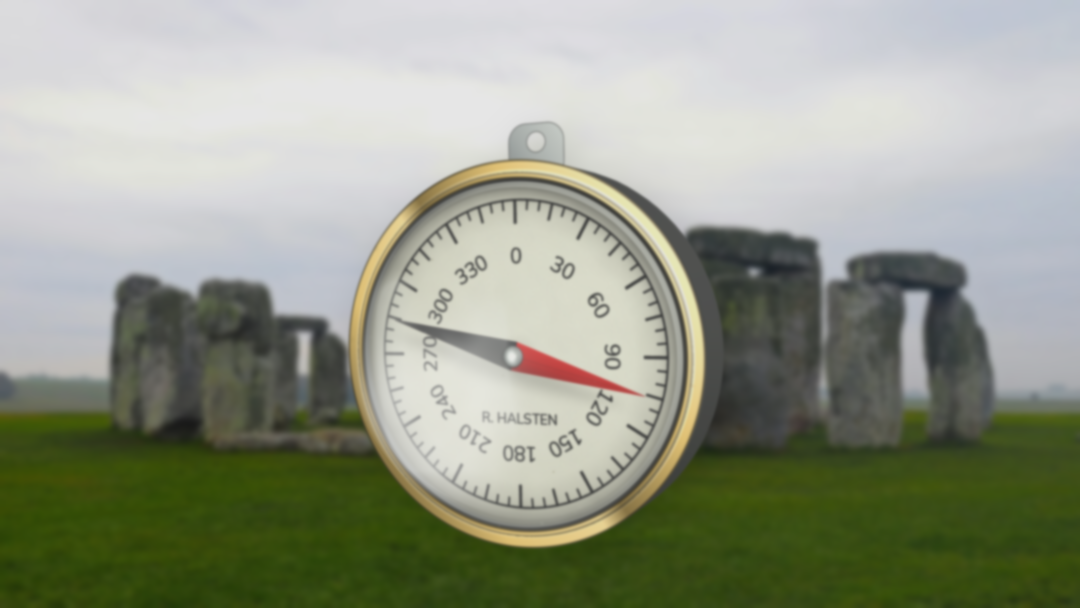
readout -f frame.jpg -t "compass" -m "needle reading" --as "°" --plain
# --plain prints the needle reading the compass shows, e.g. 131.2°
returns 105°
